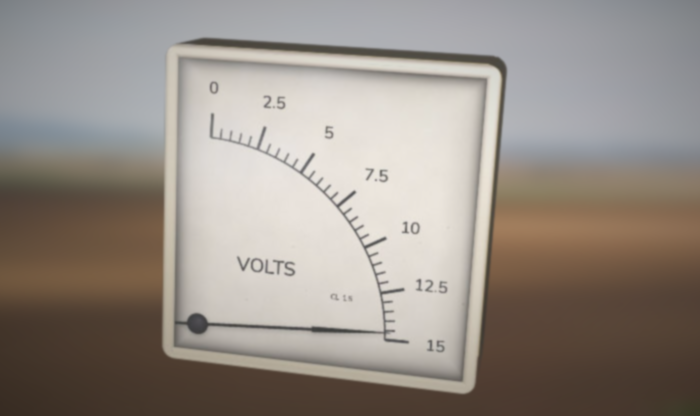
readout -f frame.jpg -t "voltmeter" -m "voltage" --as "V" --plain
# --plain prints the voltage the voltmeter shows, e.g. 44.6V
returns 14.5V
